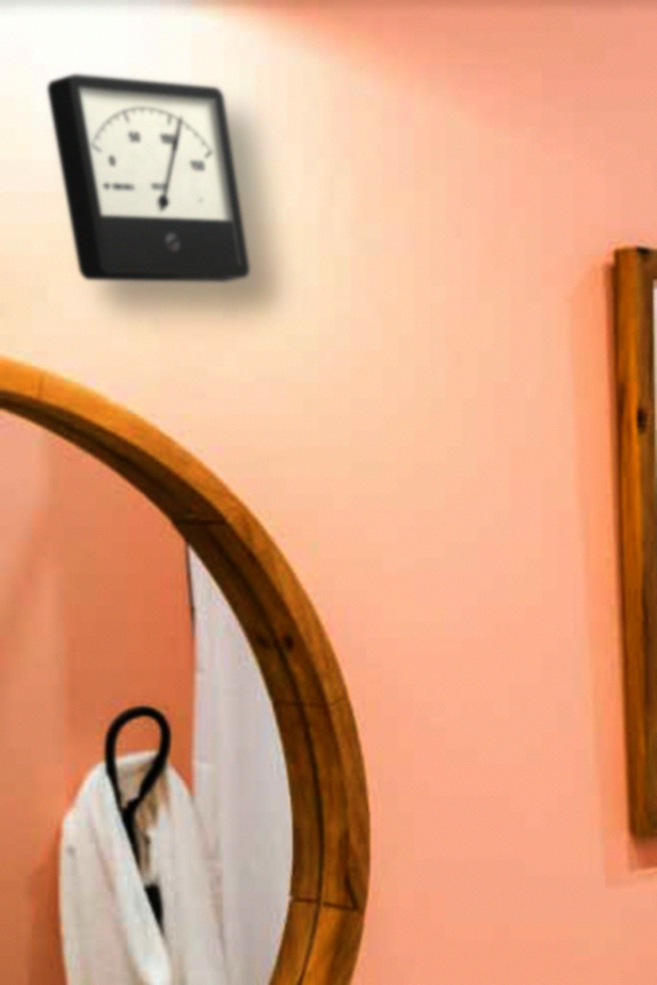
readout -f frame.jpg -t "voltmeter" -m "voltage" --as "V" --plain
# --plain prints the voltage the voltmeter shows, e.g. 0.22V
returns 110V
